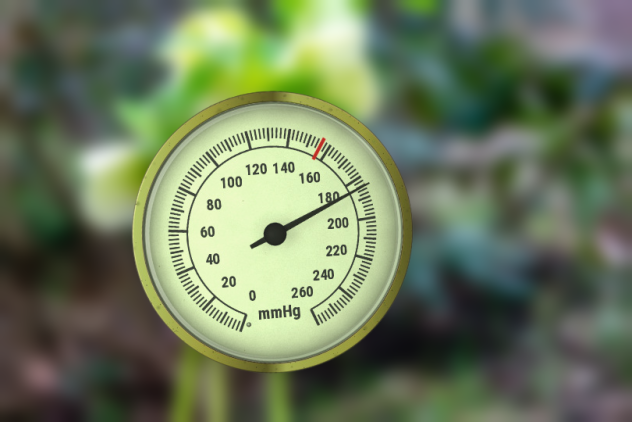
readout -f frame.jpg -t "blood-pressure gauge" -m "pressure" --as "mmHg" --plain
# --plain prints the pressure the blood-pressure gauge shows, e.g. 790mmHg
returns 184mmHg
